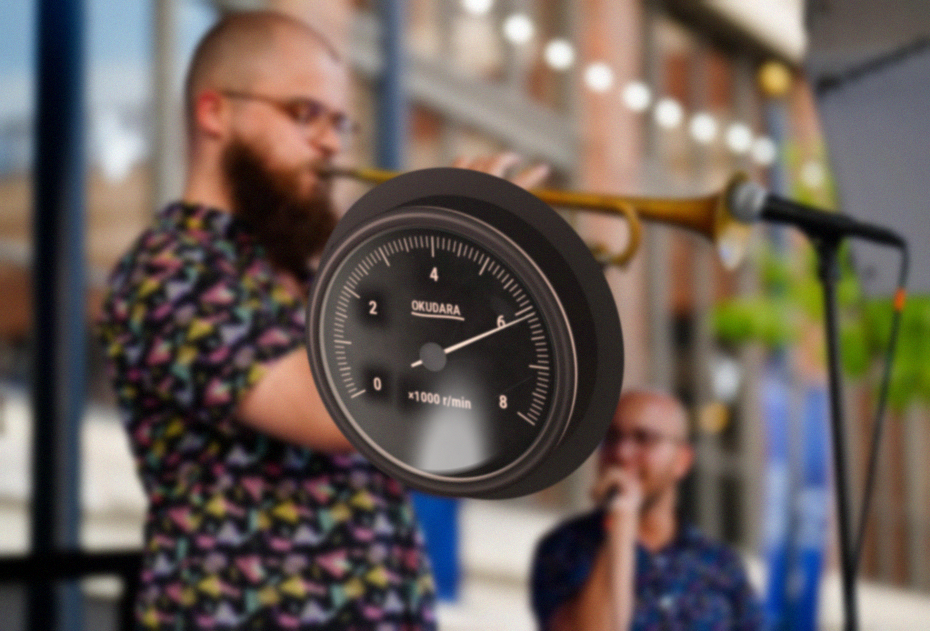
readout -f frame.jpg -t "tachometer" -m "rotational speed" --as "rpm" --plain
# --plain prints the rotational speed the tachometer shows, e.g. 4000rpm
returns 6100rpm
